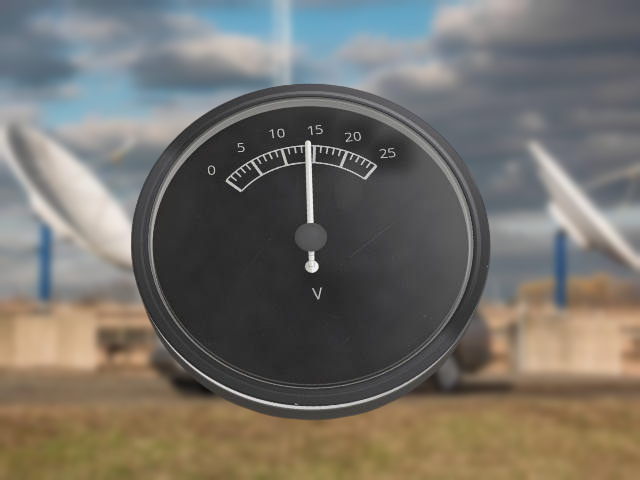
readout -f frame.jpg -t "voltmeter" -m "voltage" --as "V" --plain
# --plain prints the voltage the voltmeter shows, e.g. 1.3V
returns 14V
